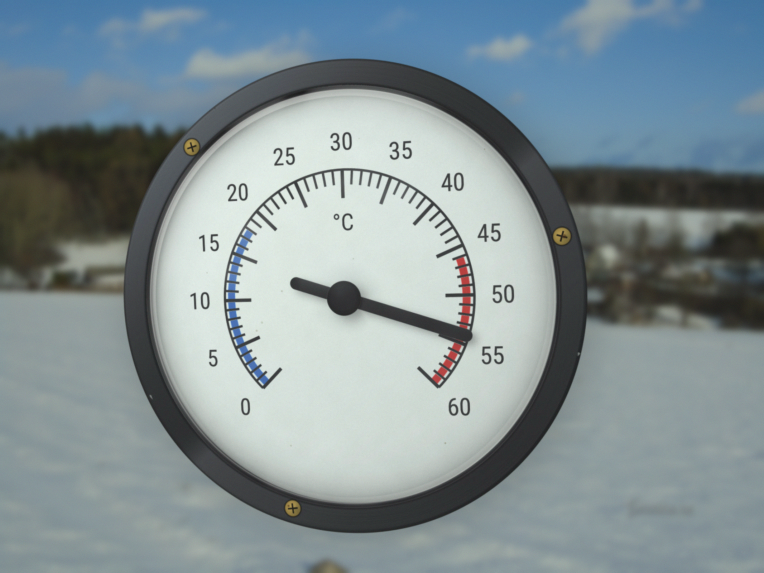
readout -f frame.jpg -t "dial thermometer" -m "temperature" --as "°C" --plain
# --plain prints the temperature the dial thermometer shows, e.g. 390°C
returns 54°C
